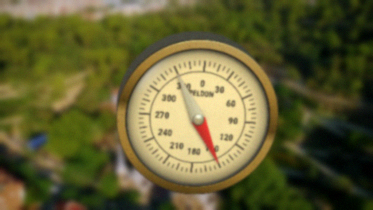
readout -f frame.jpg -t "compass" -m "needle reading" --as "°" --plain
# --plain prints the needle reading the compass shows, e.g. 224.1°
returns 150°
